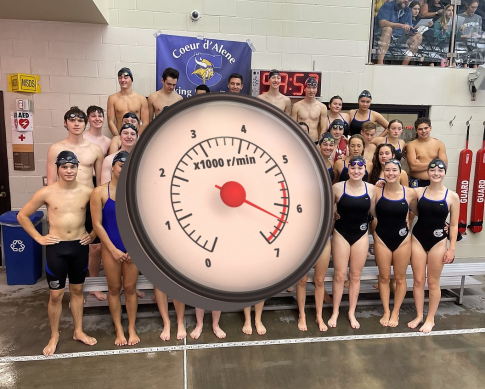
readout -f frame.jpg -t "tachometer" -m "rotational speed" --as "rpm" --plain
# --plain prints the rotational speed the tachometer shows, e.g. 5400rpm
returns 6400rpm
